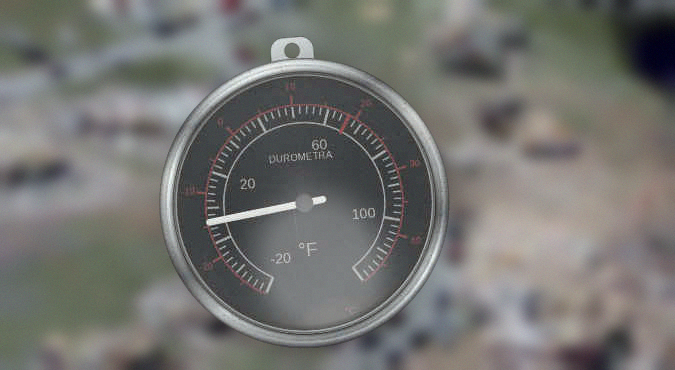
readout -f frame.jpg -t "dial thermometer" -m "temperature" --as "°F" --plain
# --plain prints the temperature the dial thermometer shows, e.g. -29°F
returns 6°F
